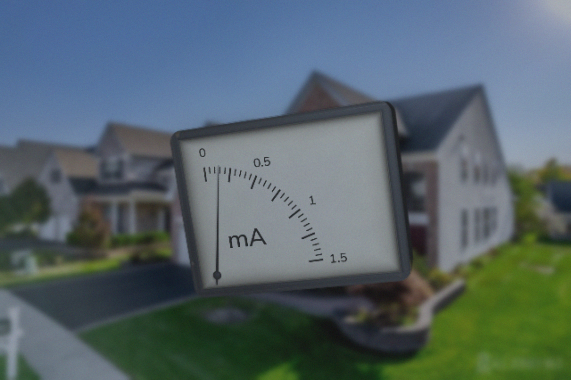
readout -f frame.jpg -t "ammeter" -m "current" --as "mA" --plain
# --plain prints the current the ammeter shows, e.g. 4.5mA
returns 0.15mA
